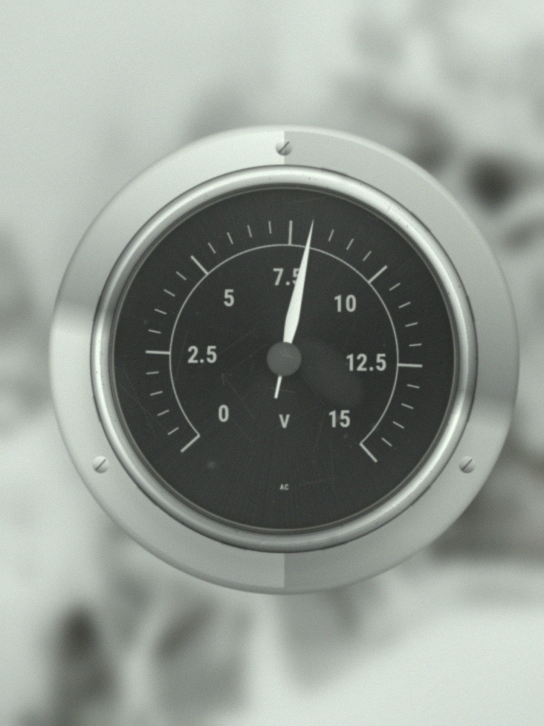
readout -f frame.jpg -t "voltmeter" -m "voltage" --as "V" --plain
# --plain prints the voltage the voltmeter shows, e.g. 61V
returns 8V
